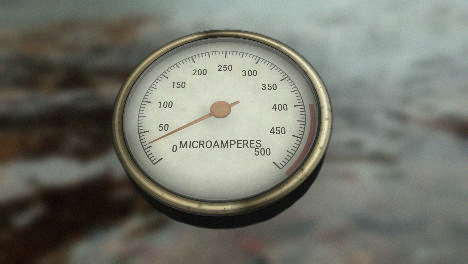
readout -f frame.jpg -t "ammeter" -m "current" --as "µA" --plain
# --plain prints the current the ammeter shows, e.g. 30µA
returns 25µA
